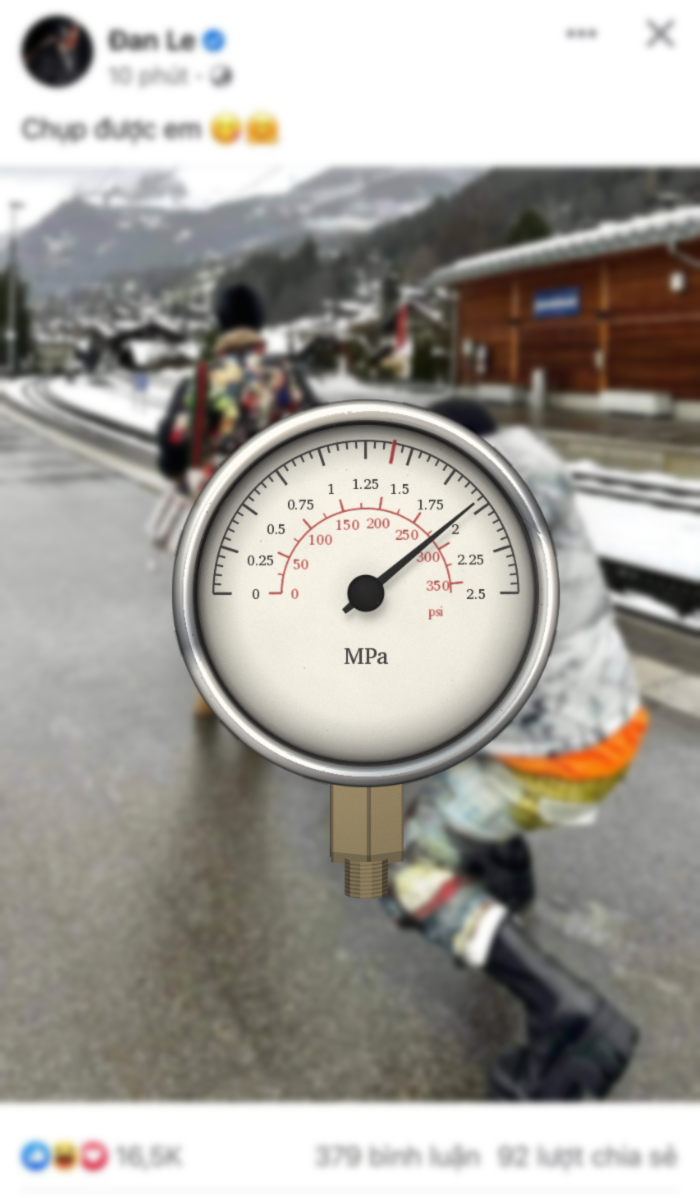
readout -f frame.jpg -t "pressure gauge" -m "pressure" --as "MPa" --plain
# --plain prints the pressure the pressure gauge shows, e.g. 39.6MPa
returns 1.95MPa
